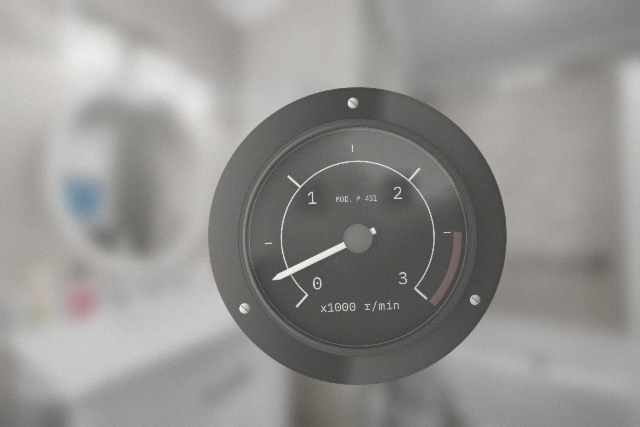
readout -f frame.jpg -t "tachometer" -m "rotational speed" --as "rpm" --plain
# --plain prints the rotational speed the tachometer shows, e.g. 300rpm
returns 250rpm
